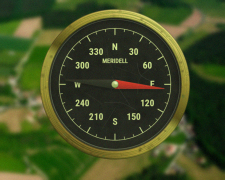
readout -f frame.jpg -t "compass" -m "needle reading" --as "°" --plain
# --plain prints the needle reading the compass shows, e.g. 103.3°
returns 95°
